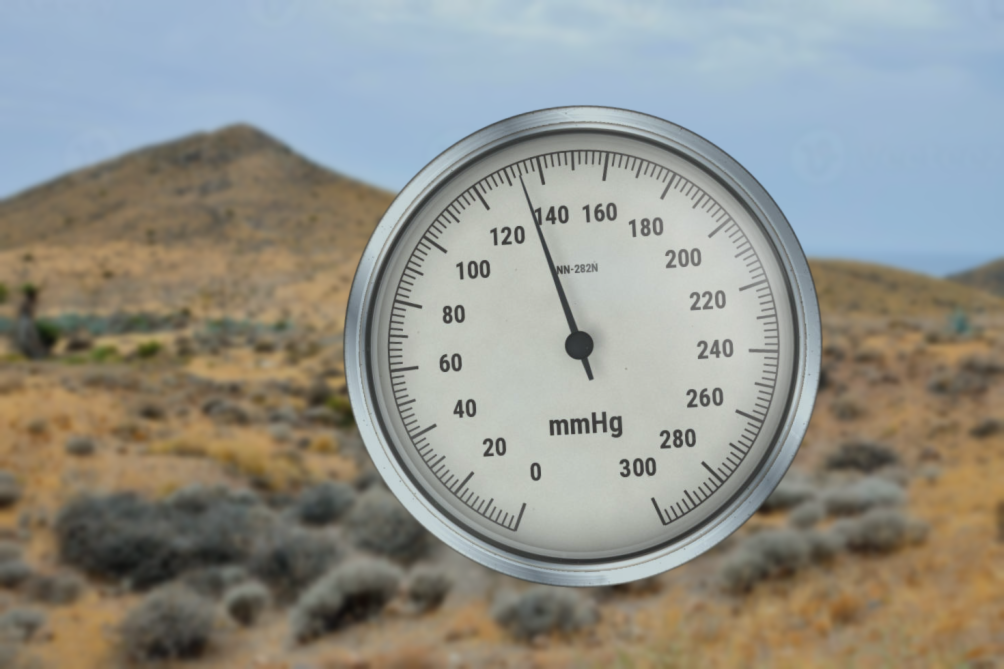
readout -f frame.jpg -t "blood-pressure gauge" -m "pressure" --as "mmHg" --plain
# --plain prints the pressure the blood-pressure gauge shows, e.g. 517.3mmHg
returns 134mmHg
